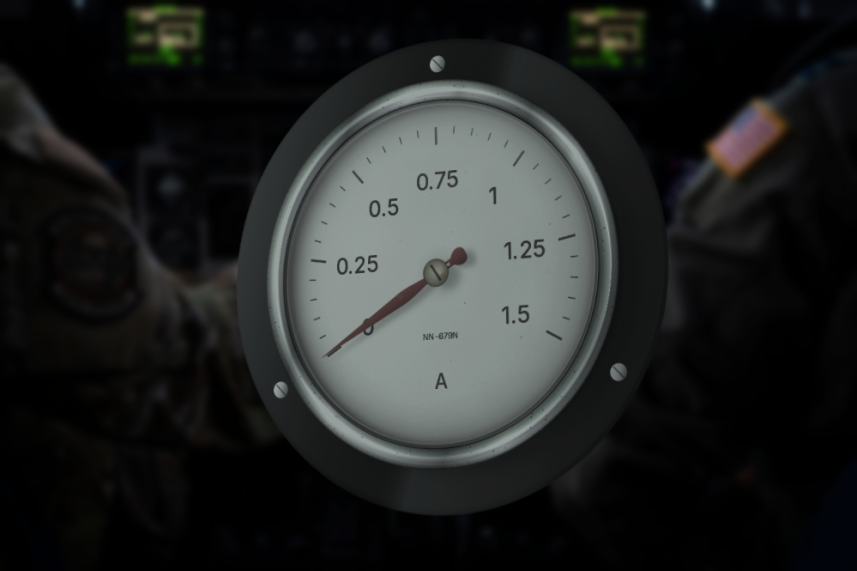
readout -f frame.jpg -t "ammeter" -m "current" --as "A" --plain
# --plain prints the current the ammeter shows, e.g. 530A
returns 0A
